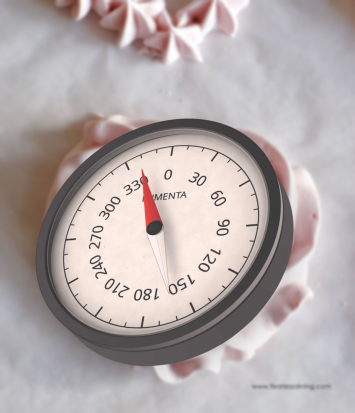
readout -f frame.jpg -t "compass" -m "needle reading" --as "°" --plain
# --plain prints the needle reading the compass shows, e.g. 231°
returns 340°
